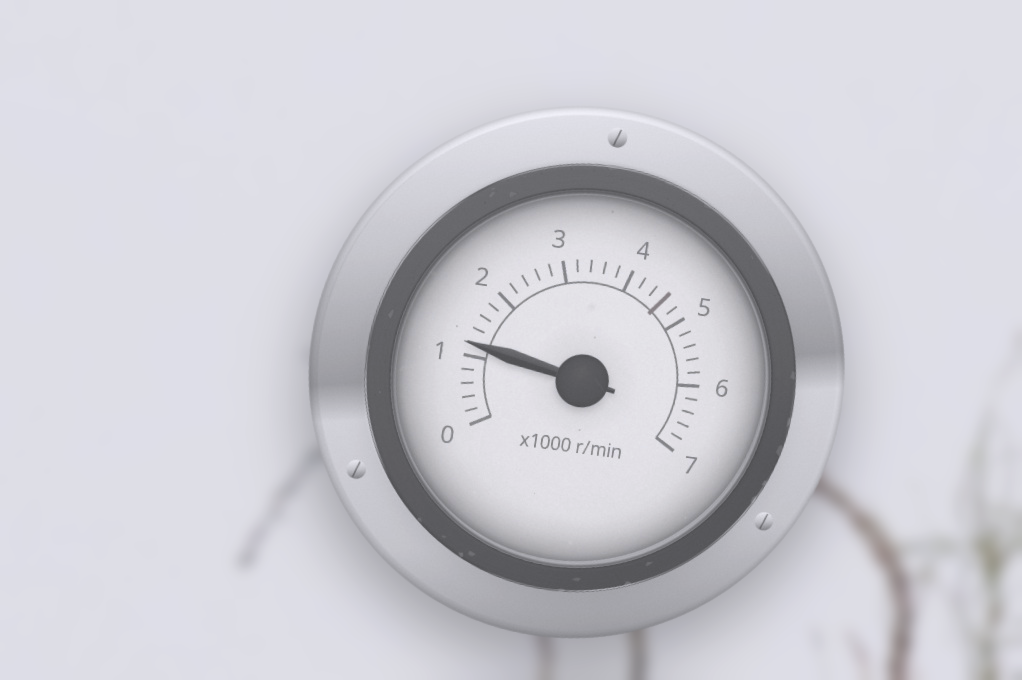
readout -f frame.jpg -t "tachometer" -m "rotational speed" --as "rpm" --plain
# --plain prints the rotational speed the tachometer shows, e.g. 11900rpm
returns 1200rpm
